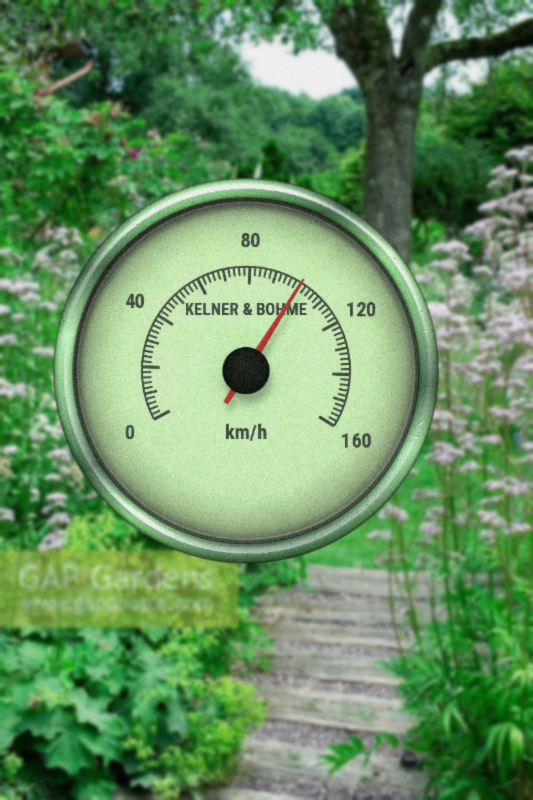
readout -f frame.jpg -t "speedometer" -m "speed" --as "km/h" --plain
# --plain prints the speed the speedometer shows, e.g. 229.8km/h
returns 100km/h
